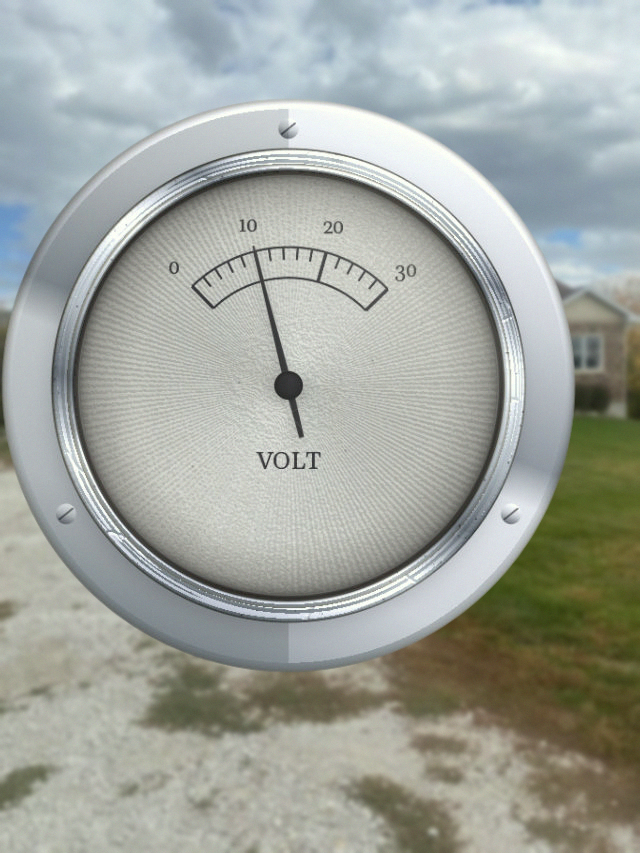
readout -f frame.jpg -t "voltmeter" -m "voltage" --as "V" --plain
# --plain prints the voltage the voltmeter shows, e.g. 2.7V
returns 10V
